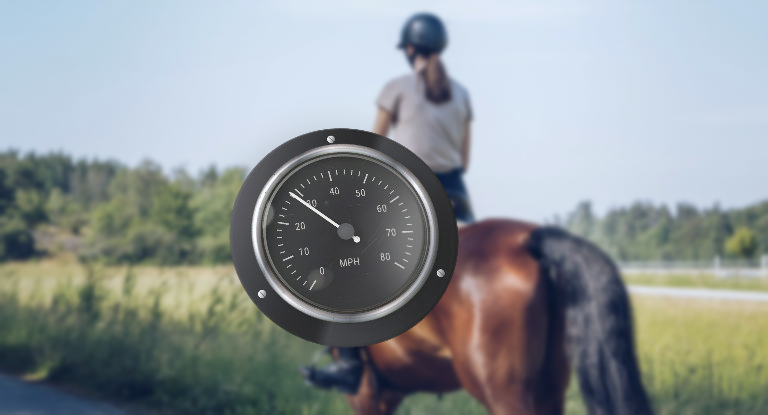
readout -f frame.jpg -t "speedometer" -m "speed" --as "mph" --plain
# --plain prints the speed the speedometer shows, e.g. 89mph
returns 28mph
